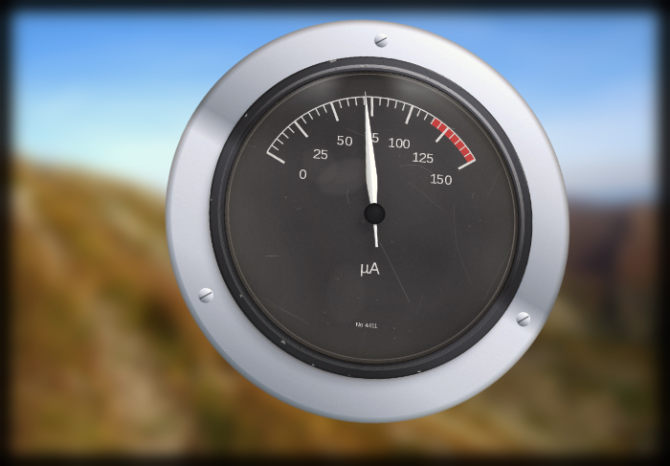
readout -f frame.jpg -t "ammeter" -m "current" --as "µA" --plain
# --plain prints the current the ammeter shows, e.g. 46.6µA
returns 70µA
